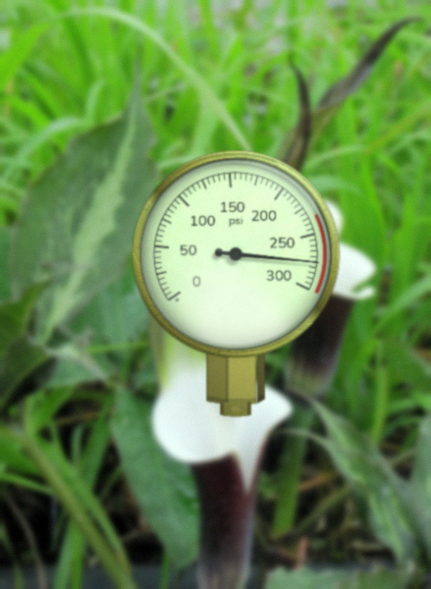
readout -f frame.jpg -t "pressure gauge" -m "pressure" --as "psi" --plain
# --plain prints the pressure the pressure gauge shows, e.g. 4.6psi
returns 275psi
